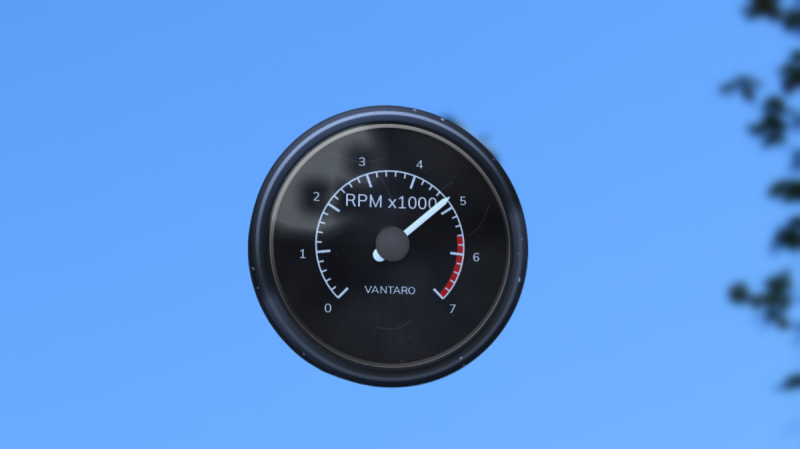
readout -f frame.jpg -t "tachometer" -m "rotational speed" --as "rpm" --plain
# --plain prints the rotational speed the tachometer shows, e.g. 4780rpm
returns 4800rpm
